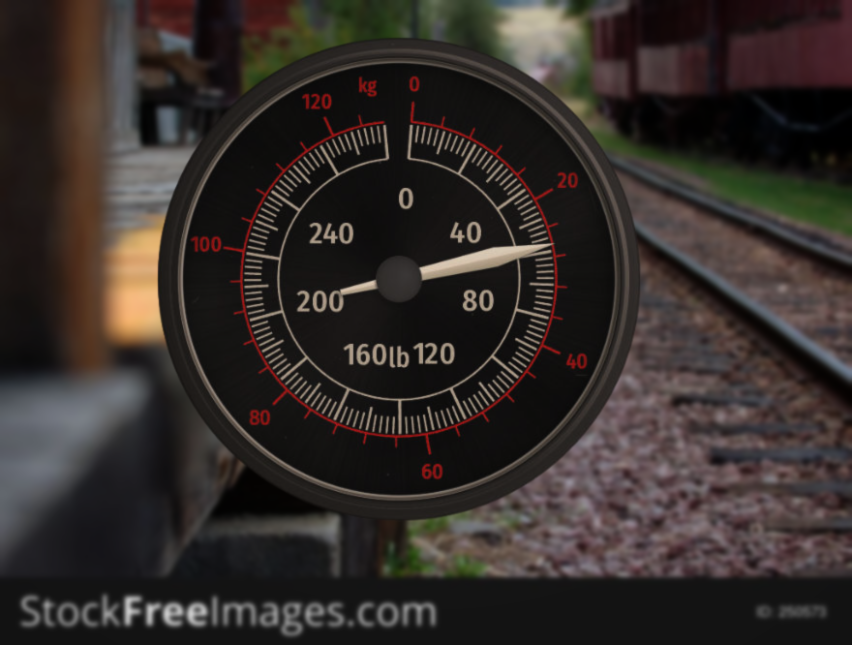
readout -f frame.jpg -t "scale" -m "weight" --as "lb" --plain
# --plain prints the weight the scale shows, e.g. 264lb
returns 58lb
